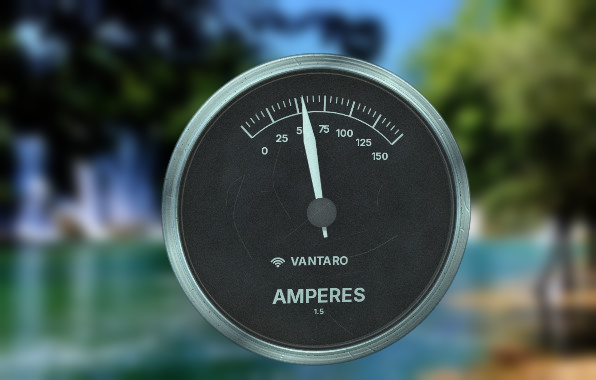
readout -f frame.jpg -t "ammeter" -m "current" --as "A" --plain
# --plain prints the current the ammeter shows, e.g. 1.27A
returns 55A
